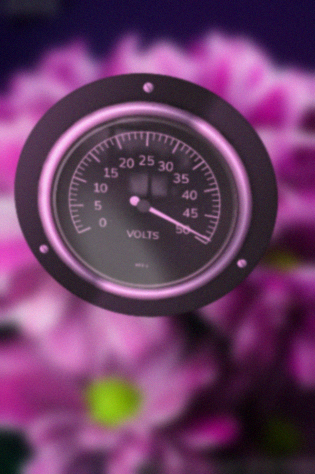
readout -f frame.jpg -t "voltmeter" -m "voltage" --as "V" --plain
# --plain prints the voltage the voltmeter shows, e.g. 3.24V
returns 49V
